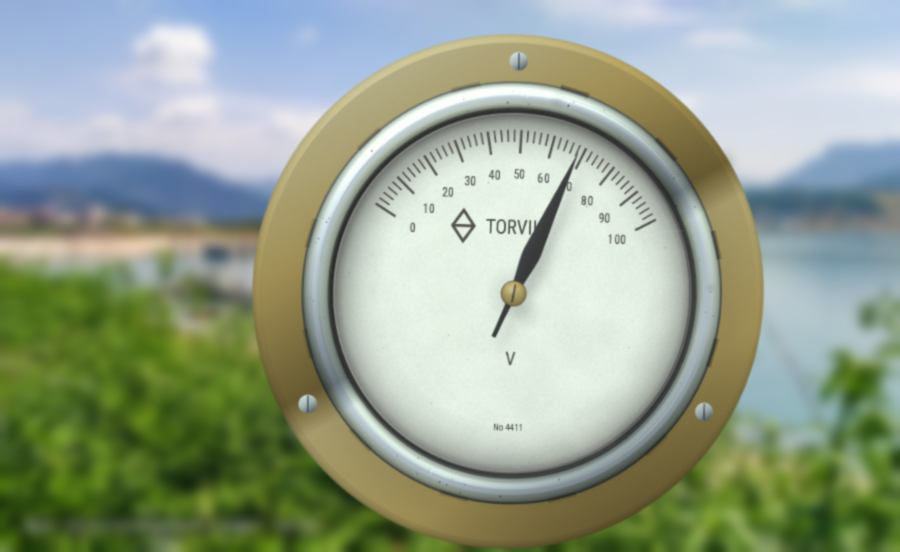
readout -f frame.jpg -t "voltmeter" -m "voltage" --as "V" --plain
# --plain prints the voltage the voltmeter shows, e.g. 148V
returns 68V
